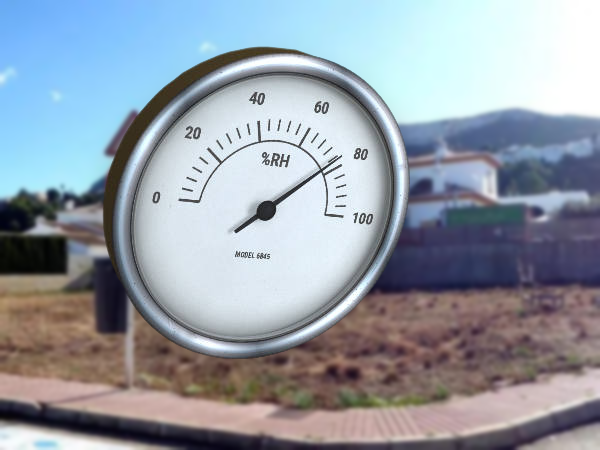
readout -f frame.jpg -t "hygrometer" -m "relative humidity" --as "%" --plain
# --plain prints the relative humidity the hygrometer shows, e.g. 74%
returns 76%
